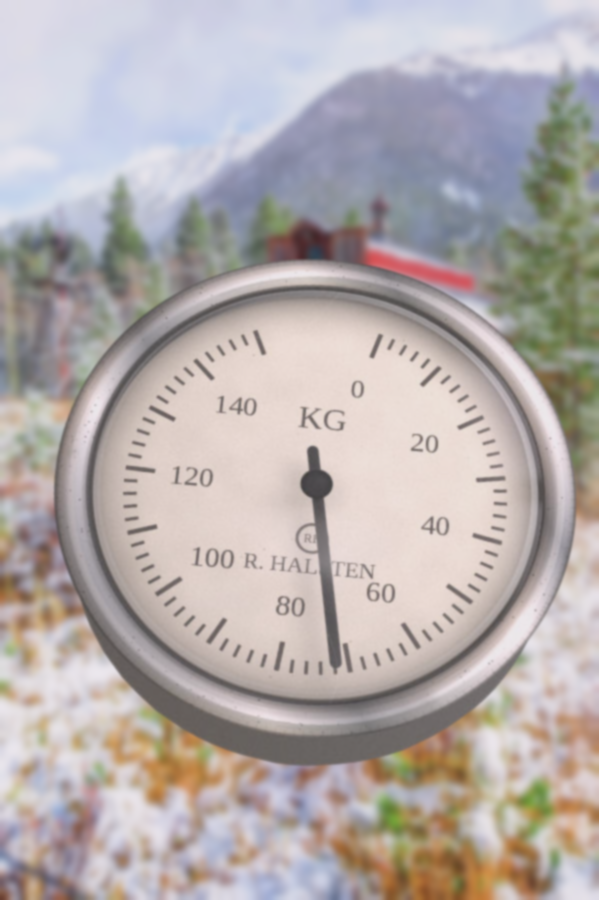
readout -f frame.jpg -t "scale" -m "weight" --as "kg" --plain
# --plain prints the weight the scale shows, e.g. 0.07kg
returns 72kg
